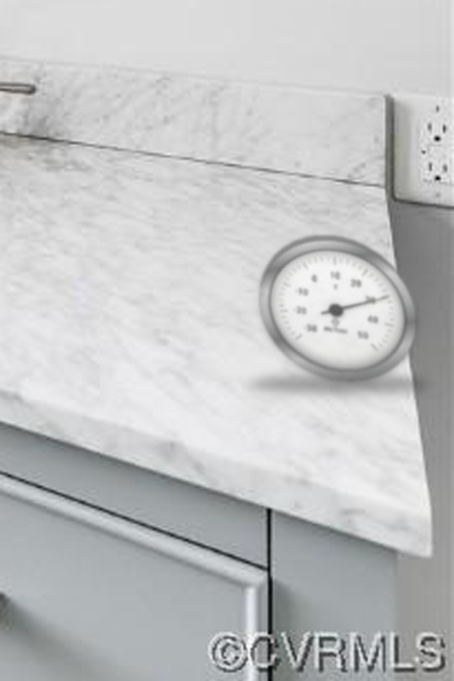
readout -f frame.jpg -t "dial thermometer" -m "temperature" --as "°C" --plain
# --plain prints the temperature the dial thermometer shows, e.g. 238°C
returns 30°C
